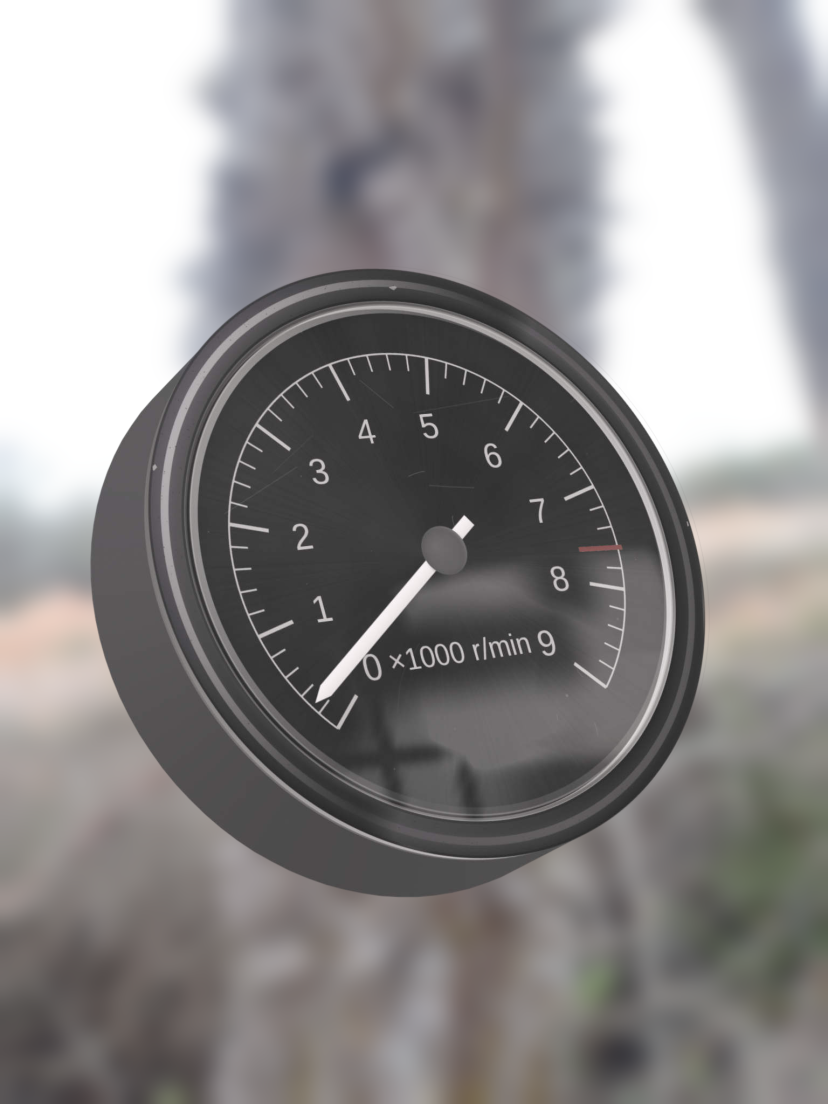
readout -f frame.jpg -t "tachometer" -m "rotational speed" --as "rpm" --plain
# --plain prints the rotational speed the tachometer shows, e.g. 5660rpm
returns 300rpm
